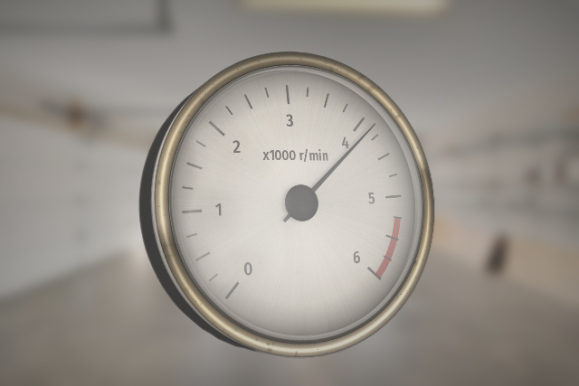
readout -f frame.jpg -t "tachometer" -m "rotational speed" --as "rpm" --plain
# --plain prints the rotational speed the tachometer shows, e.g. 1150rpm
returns 4125rpm
